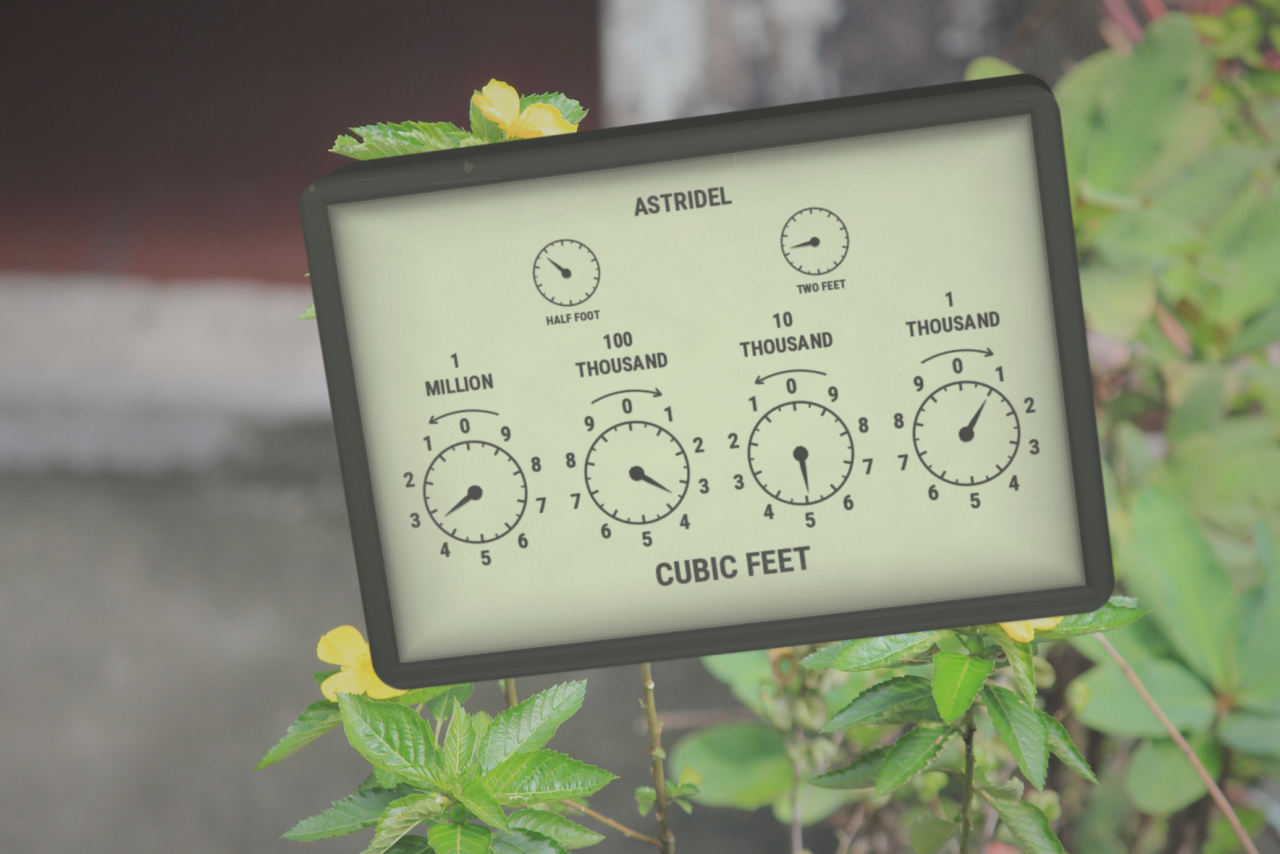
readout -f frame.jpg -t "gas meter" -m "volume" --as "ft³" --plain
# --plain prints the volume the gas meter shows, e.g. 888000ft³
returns 335100ft³
